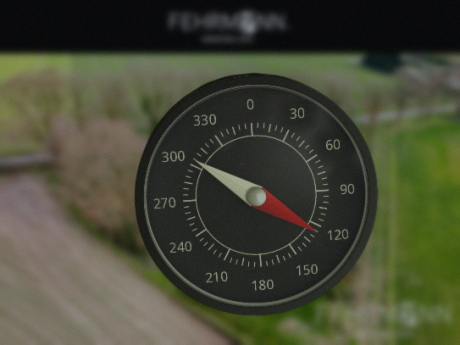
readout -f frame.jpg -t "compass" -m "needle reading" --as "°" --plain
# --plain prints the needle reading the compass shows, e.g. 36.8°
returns 125°
